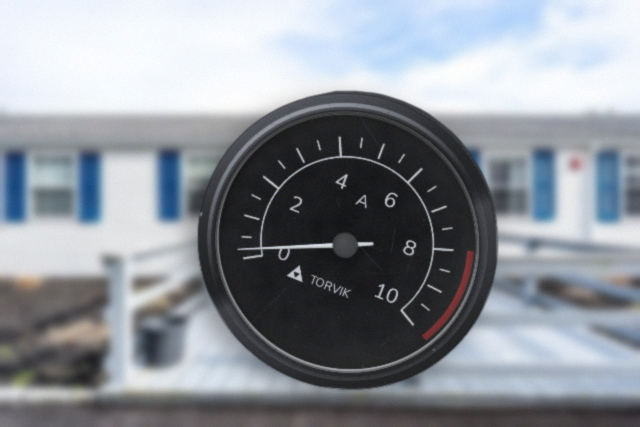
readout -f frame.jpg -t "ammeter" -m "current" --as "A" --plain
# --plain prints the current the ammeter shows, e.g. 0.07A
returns 0.25A
